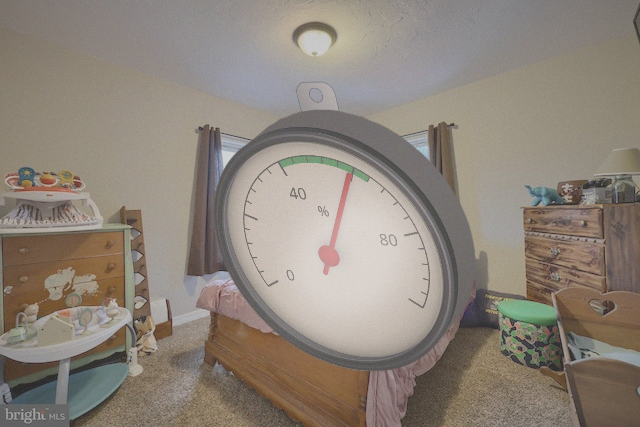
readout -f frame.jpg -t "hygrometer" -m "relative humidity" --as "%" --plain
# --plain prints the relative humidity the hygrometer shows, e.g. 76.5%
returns 60%
